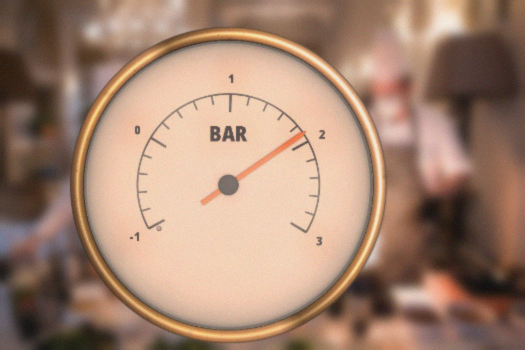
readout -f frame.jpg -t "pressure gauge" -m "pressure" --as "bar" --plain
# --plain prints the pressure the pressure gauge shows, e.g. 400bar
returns 1.9bar
